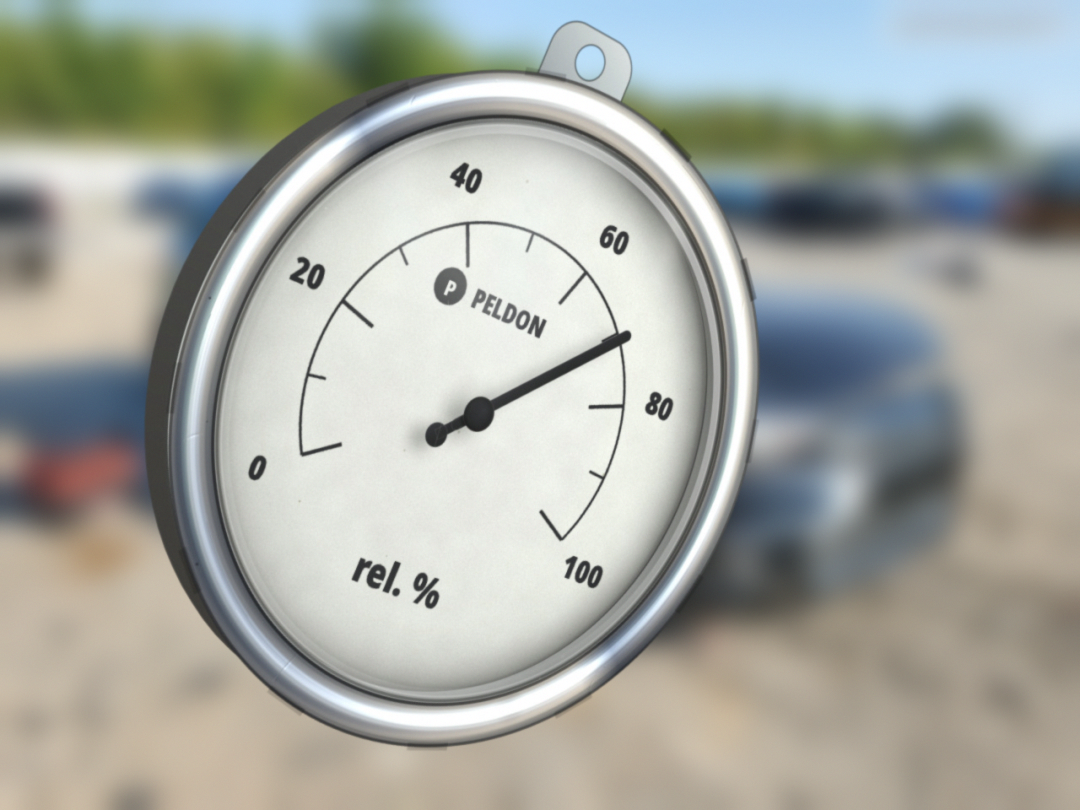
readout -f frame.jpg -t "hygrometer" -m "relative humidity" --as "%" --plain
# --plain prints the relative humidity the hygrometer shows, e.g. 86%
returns 70%
